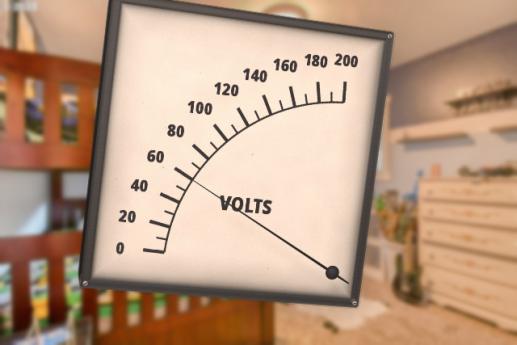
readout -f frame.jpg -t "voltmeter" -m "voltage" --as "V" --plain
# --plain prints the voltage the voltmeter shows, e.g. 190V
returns 60V
